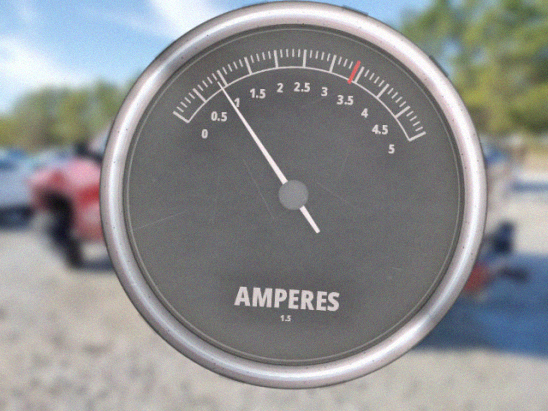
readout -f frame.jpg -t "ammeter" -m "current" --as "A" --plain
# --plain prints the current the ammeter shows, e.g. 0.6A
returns 0.9A
